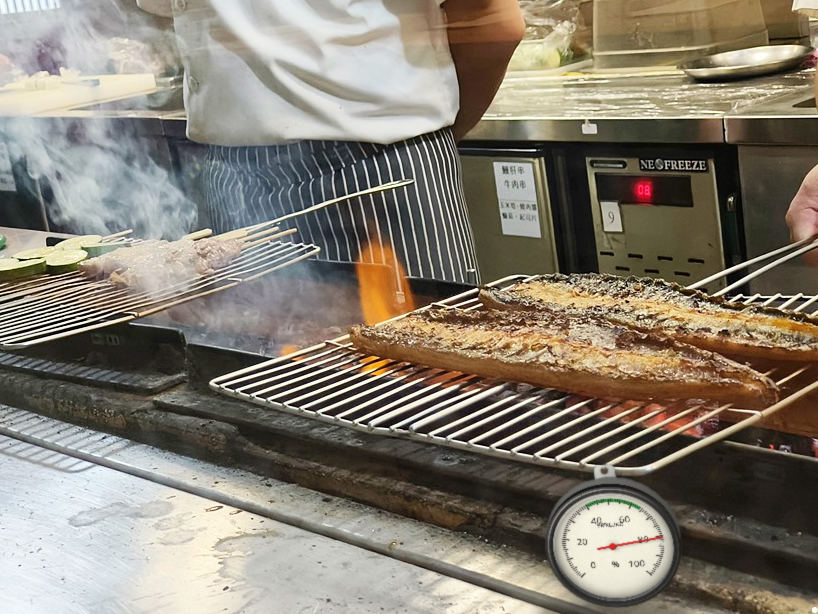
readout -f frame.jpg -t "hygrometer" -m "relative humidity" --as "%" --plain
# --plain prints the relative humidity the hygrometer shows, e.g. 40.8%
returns 80%
